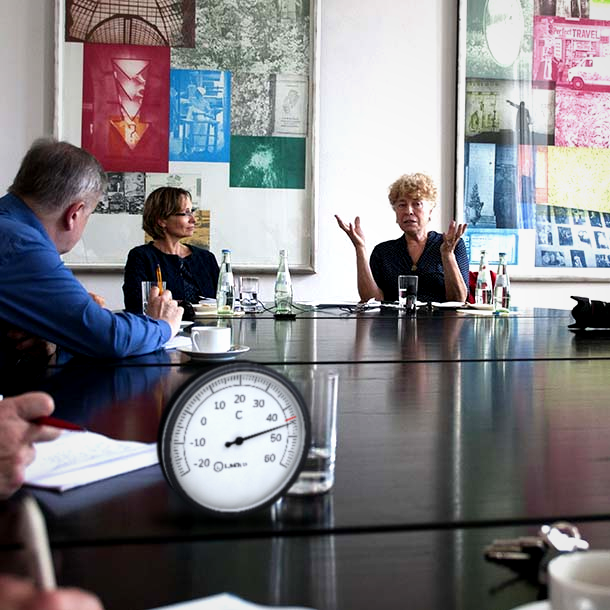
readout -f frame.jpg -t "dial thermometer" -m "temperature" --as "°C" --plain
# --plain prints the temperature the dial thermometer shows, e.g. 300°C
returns 45°C
